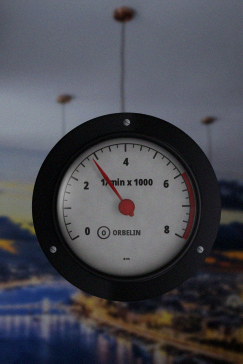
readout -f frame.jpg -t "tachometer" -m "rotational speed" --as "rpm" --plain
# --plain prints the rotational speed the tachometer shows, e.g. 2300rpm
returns 2875rpm
